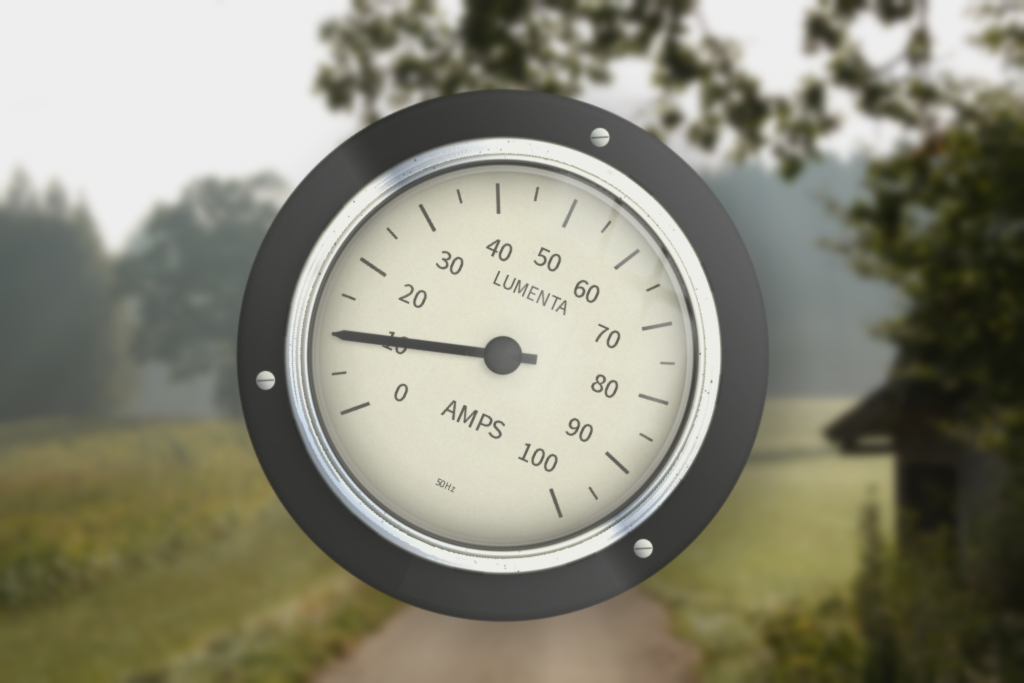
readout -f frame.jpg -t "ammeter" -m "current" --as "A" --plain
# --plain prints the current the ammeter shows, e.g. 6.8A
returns 10A
